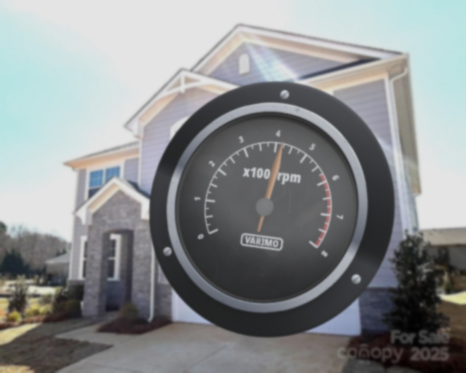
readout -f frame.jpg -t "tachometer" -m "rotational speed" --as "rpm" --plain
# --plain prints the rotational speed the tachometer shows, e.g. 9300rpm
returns 4250rpm
